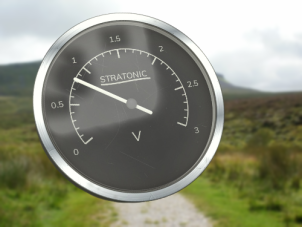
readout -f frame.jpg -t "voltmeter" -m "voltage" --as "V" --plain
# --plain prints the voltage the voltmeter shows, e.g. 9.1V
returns 0.8V
